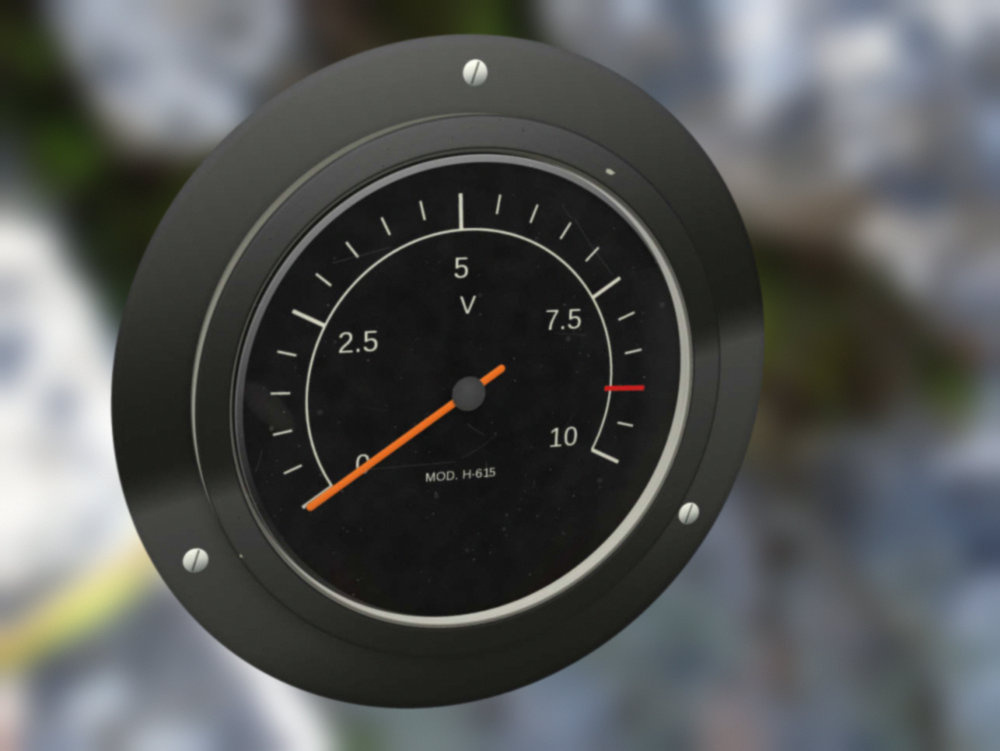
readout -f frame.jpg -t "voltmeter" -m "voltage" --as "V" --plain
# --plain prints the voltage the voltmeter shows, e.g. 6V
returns 0V
